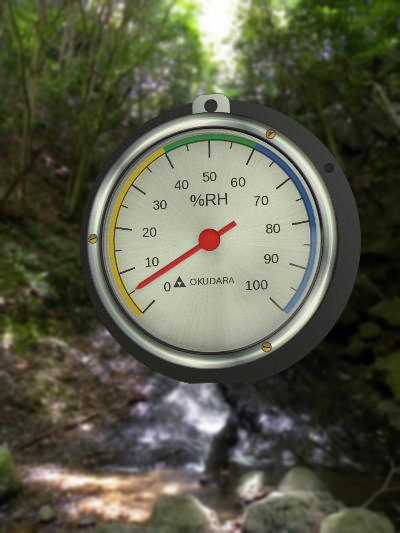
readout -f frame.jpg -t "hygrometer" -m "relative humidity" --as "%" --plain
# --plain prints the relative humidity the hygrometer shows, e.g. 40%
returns 5%
